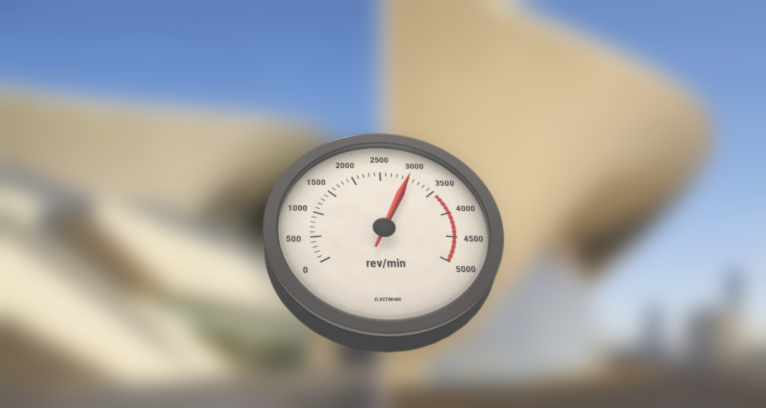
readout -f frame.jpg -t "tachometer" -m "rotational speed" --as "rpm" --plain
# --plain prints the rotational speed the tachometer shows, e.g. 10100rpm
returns 3000rpm
